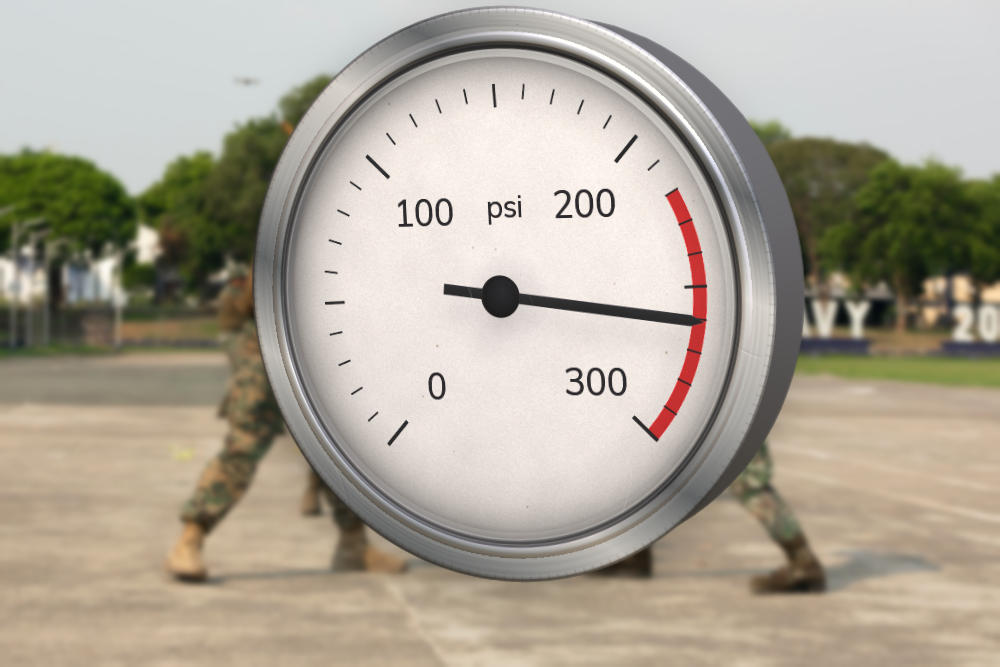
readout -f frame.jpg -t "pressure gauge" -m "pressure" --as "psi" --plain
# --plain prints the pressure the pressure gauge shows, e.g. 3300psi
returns 260psi
